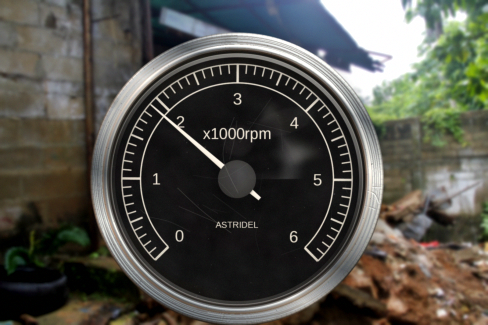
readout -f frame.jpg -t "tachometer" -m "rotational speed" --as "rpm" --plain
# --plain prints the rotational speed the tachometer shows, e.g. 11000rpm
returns 1900rpm
